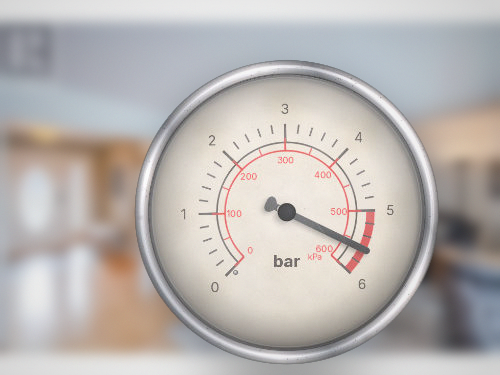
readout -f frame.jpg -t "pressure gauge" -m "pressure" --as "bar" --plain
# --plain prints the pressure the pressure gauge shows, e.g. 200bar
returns 5.6bar
